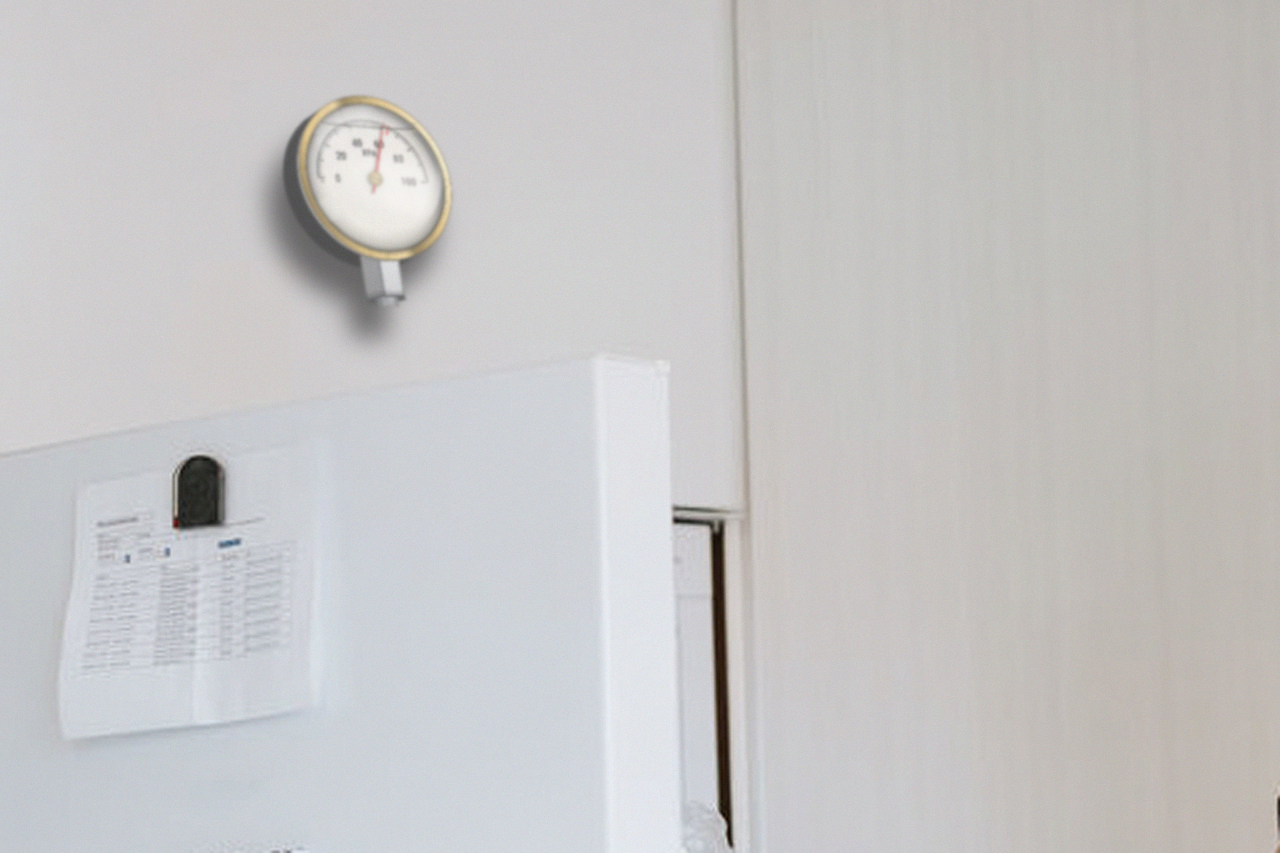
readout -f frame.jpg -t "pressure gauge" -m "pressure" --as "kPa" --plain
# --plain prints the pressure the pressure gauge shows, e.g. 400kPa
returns 60kPa
